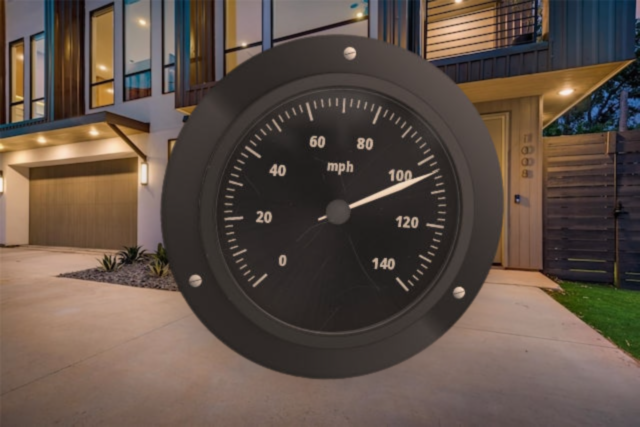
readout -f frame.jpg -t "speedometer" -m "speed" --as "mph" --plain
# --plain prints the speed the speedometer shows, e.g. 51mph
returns 104mph
